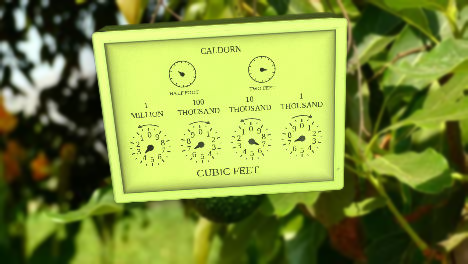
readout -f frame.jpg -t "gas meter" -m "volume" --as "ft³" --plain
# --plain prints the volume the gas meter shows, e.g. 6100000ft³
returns 366700ft³
